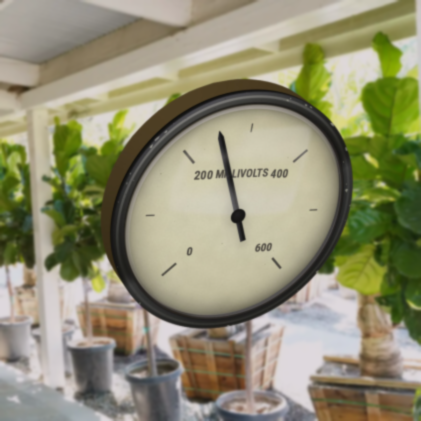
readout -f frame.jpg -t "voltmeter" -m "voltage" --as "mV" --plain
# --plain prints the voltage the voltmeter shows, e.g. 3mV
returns 250mV
